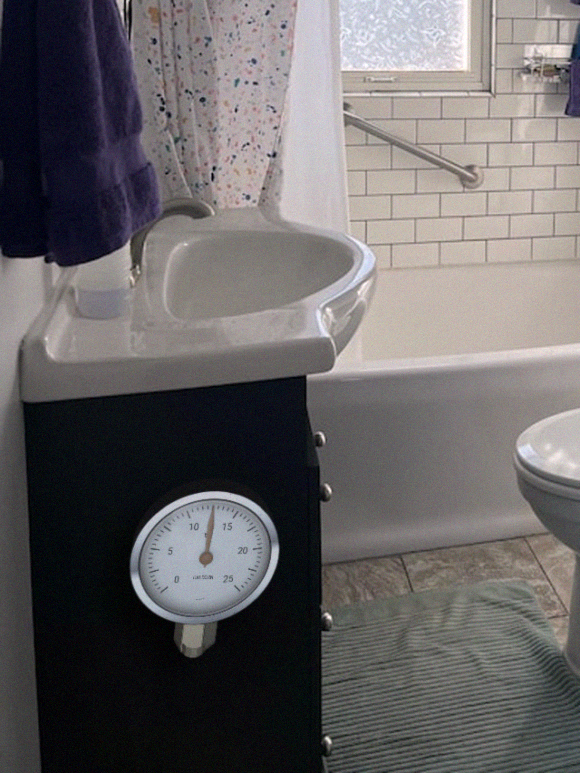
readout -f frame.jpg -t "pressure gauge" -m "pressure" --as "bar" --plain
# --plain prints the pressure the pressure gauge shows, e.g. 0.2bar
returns 12.5bar
